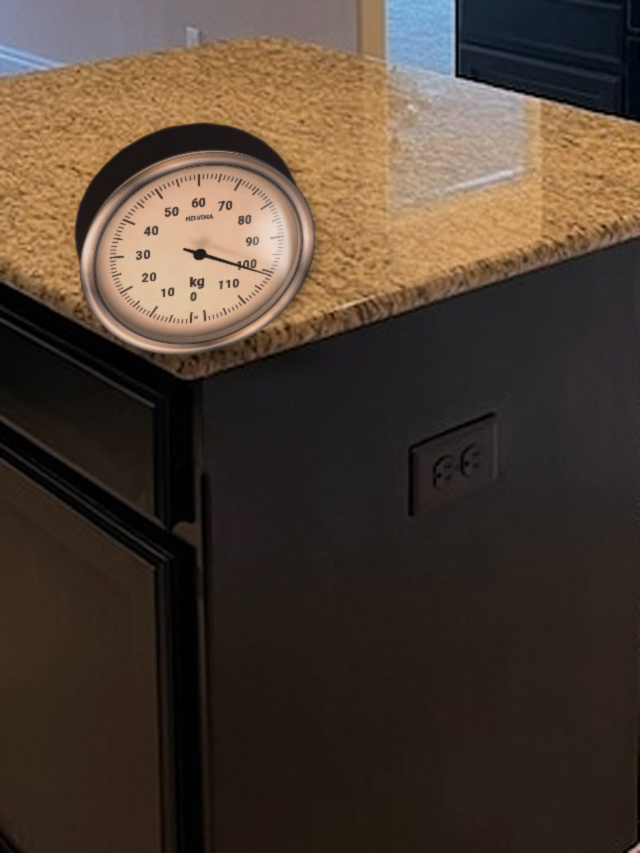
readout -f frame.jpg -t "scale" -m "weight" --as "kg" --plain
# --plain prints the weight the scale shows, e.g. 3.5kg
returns 100kg
